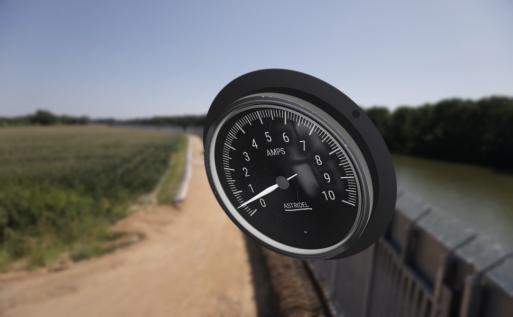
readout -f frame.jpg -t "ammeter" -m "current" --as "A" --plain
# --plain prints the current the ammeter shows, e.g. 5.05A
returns 0.5A
